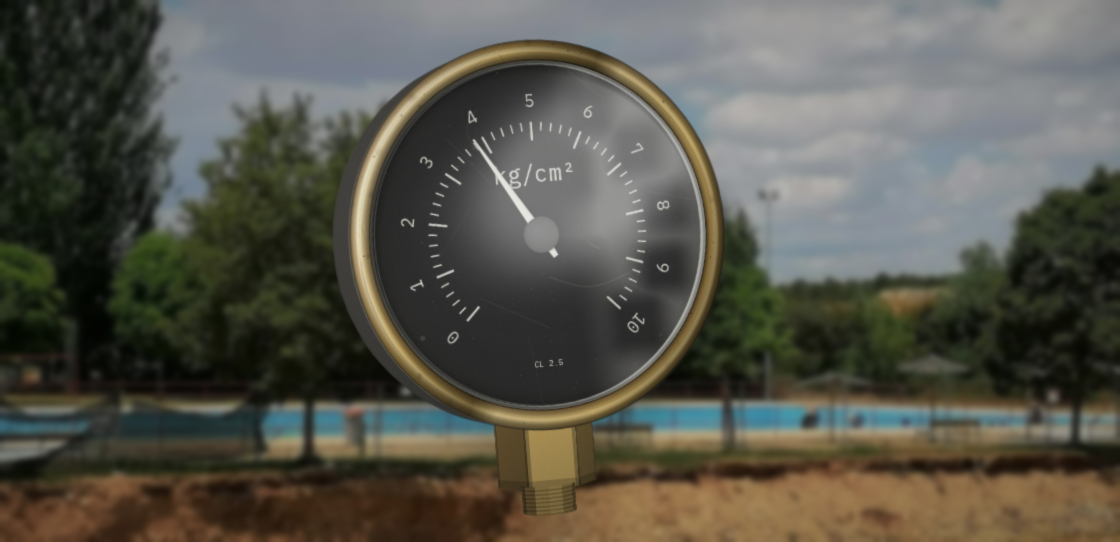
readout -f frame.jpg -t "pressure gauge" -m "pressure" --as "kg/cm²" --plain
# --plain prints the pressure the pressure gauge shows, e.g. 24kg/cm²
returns 3.8kg/cm²
